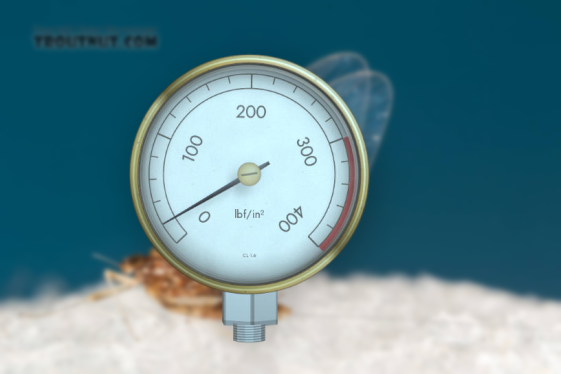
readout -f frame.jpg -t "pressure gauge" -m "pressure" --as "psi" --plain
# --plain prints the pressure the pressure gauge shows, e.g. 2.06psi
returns 20psi
